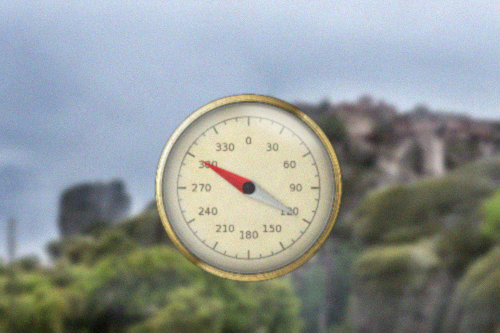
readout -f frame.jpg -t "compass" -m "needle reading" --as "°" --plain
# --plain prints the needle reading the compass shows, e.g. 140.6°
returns 300°
